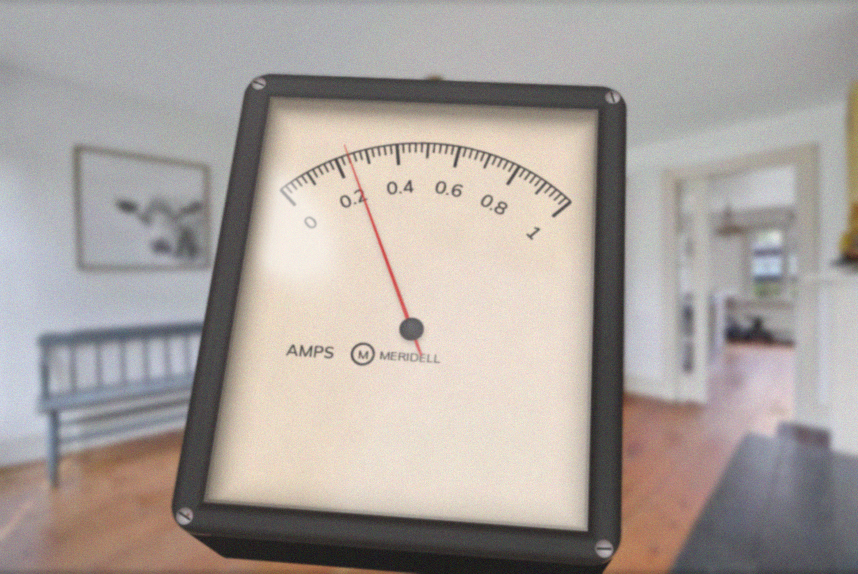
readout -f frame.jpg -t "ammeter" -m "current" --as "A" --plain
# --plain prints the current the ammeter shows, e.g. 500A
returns 0.24A
